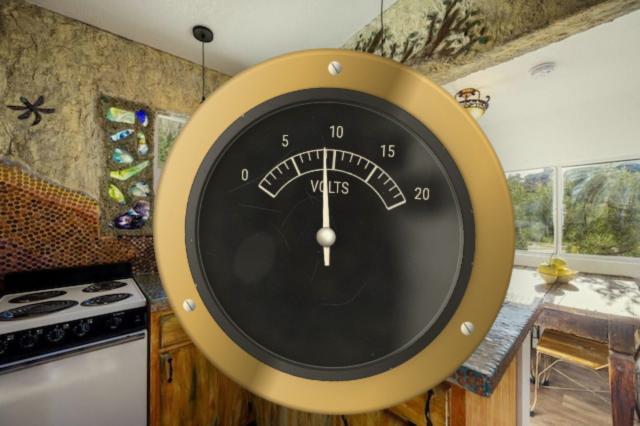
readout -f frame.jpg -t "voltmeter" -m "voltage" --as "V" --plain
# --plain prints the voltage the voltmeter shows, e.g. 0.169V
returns 9V
